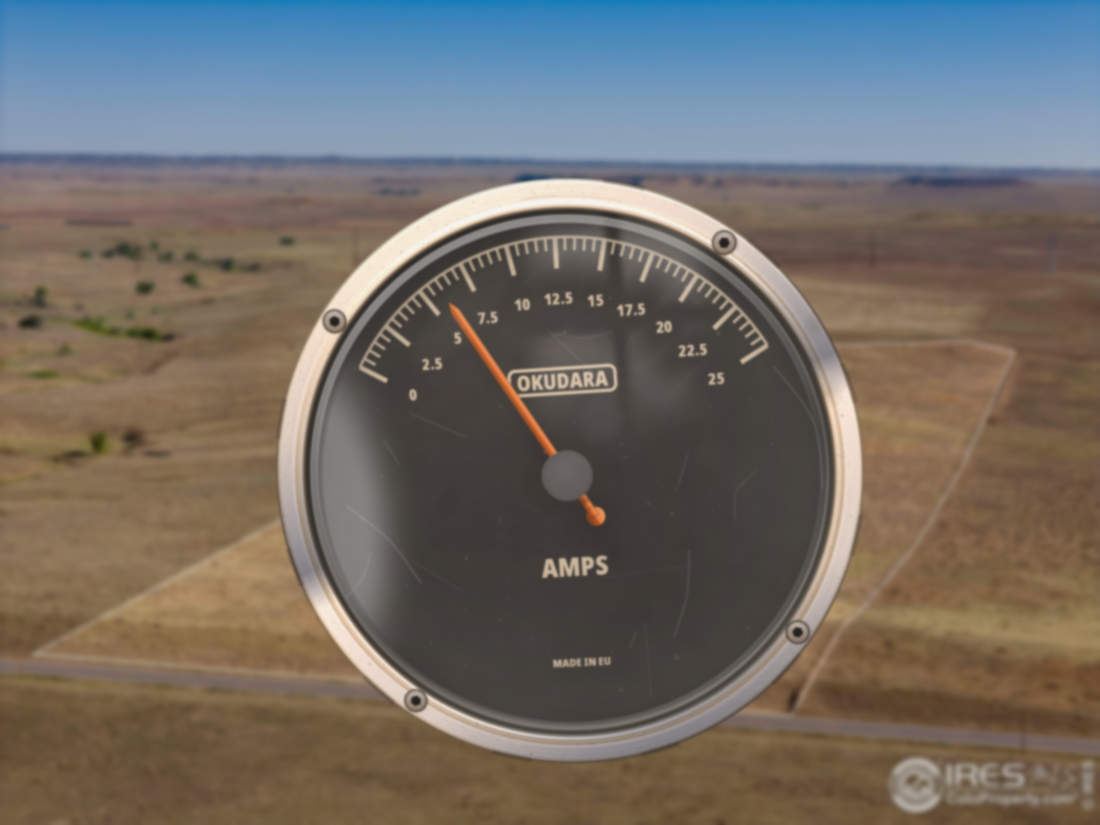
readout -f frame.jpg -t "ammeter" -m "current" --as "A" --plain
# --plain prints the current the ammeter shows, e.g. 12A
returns 6A
